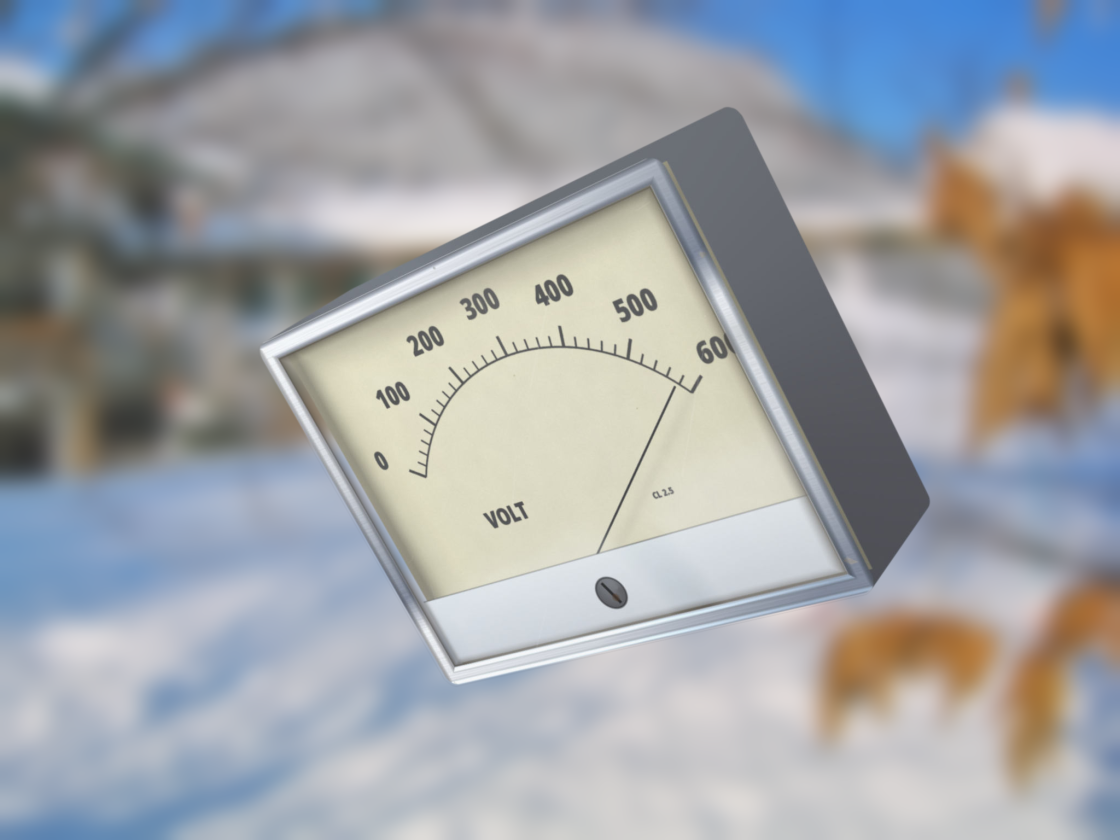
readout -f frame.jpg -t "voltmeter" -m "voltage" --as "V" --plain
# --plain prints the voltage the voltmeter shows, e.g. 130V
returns 580V
